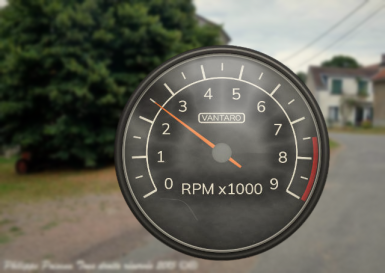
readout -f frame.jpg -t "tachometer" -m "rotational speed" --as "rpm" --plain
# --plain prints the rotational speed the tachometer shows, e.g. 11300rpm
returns 2500rpm
